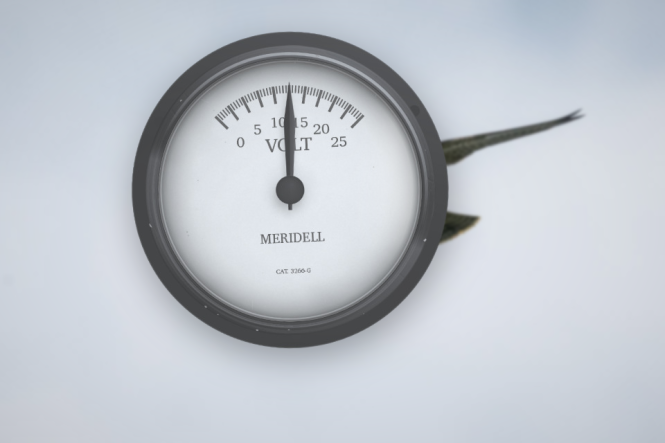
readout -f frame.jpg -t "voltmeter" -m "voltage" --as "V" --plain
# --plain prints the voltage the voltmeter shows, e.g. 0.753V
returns 12.5V
